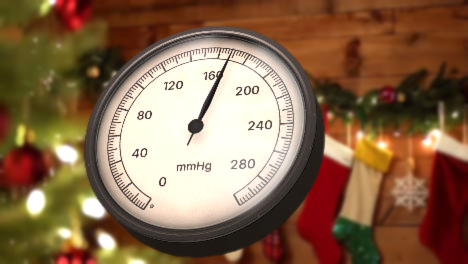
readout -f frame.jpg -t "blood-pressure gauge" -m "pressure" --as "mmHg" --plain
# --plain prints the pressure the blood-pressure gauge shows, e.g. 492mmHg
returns 170mmHg
